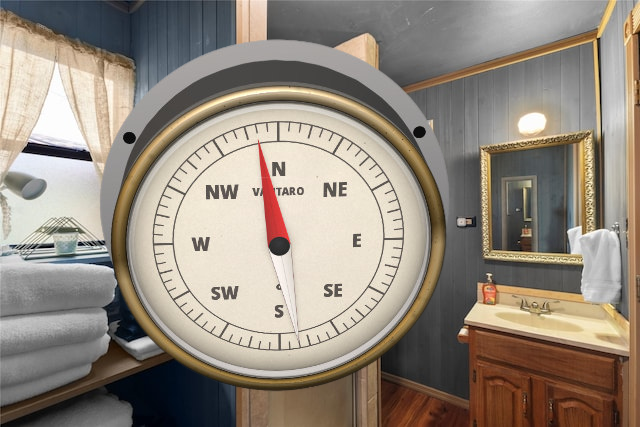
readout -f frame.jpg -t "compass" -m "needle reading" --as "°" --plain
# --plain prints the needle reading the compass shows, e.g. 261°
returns 350°
